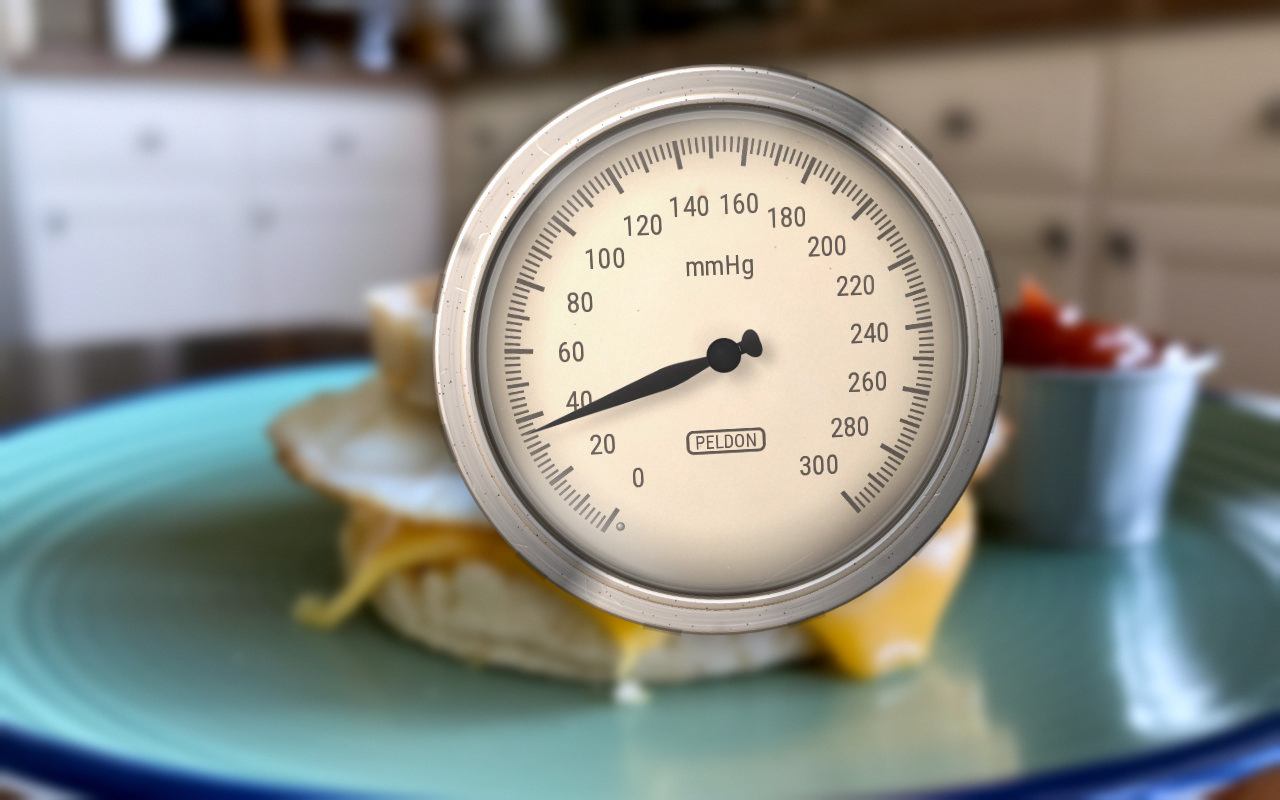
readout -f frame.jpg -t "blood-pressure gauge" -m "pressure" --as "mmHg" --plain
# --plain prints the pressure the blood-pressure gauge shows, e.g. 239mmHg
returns 36mmHg
